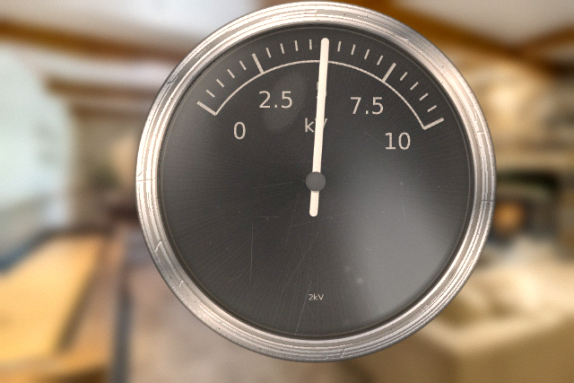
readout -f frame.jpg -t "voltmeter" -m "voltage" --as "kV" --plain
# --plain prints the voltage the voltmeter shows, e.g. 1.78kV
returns 5kV
